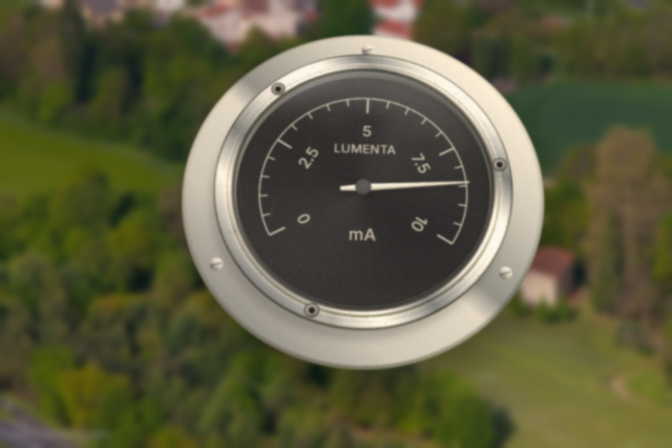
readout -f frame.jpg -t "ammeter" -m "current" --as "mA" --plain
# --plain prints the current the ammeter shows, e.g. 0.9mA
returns 8.5mA
